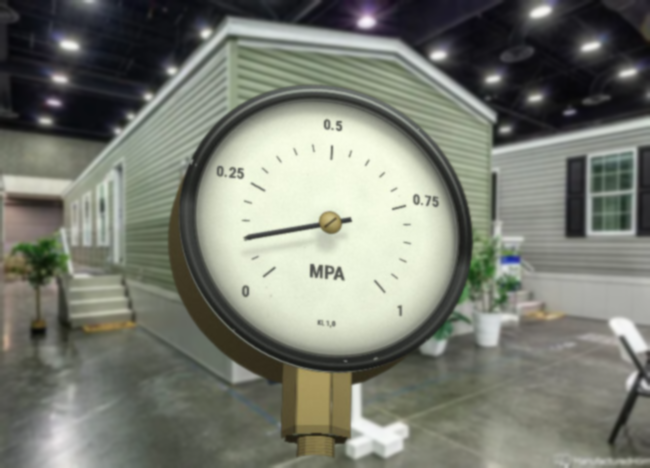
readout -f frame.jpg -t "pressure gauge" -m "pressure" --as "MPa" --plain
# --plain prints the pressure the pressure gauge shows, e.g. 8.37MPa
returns 0.1MPa
